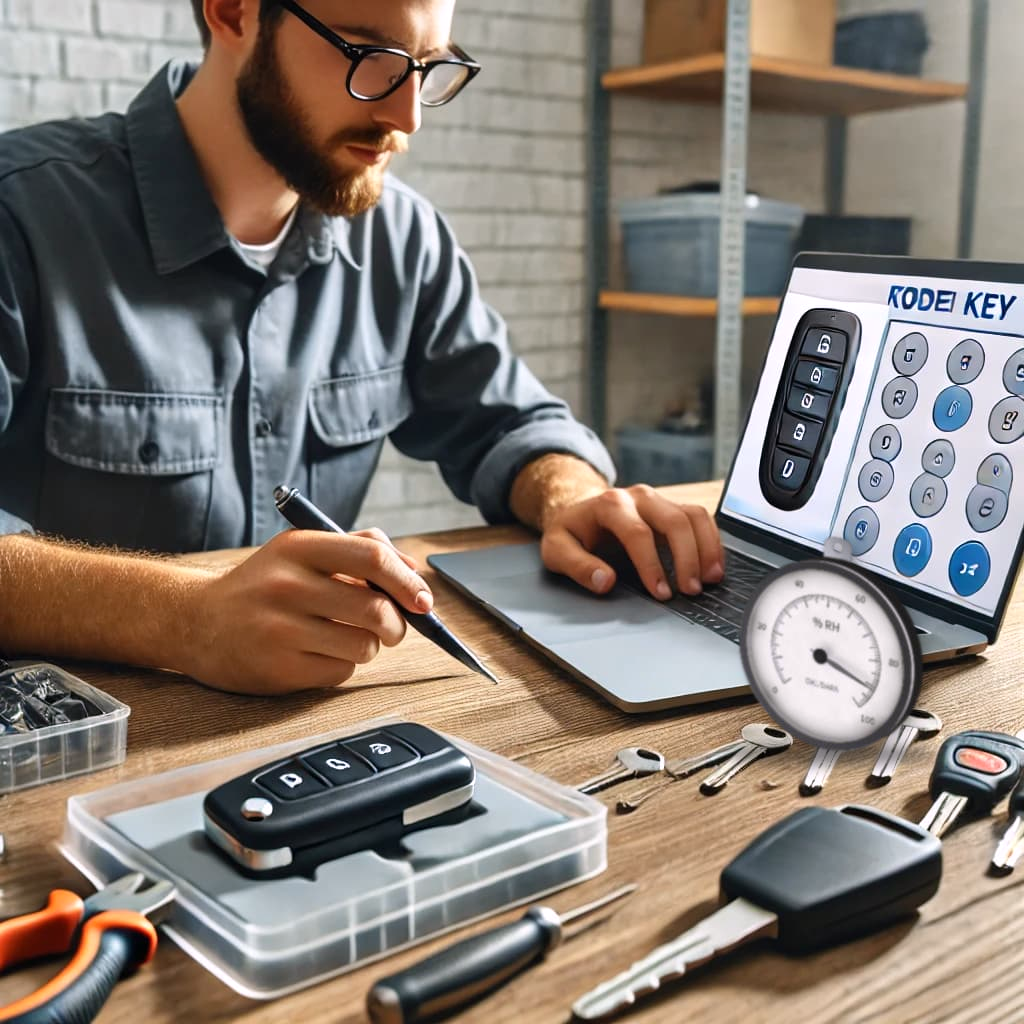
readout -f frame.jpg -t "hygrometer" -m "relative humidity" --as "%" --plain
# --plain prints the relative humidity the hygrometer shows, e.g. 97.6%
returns 90%
